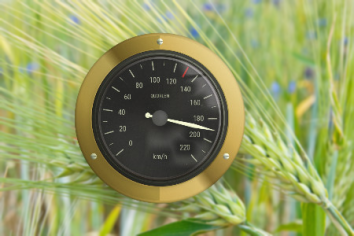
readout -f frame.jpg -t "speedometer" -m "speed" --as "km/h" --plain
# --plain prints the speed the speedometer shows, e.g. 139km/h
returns 190km/h
